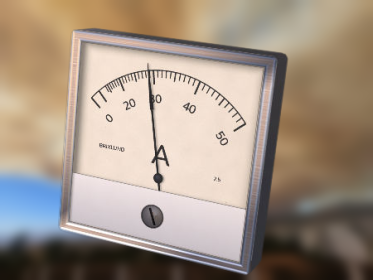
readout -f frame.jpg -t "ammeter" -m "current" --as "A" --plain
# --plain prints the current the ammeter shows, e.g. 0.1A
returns 29A
